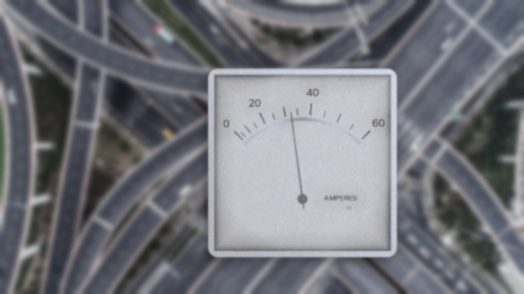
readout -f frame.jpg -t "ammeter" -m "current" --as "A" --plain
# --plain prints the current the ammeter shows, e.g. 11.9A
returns 32.5A
